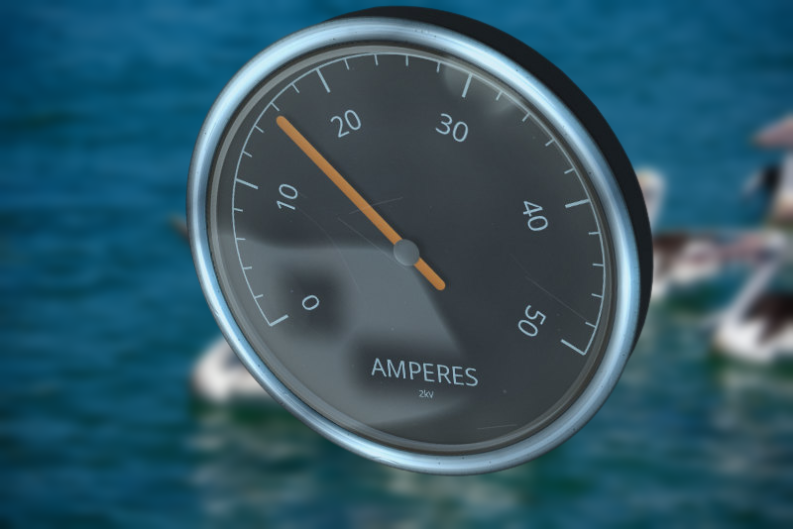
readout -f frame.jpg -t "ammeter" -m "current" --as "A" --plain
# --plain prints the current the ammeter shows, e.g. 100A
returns 16A
